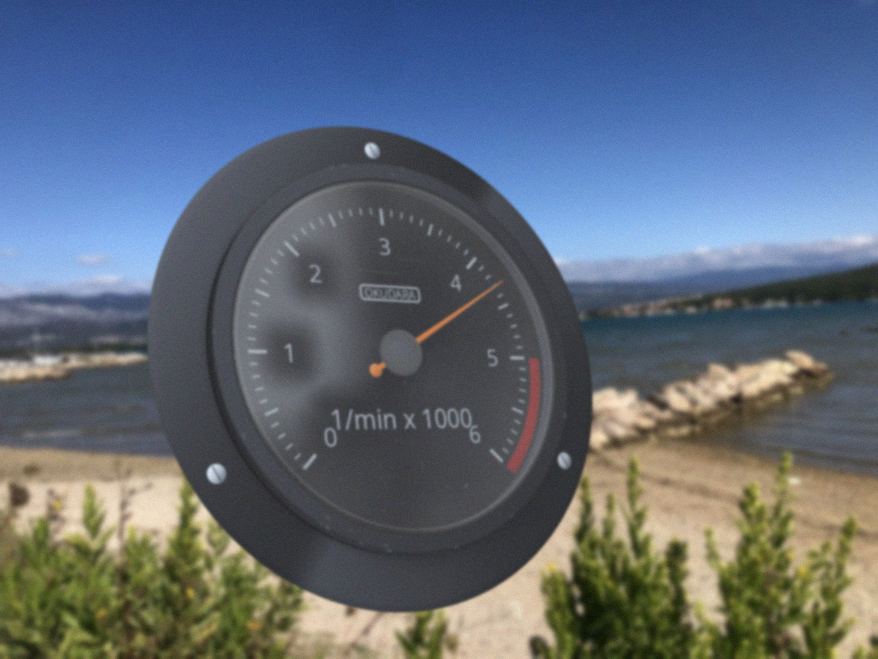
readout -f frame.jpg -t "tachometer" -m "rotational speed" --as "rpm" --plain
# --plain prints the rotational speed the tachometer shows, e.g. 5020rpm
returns 4300rpm
